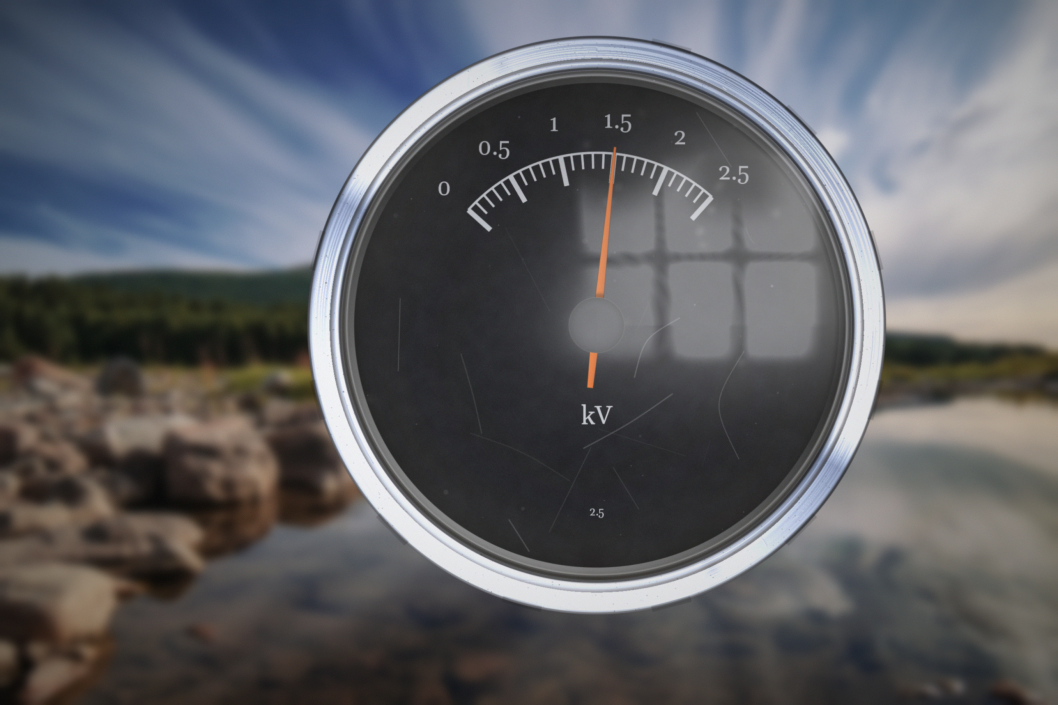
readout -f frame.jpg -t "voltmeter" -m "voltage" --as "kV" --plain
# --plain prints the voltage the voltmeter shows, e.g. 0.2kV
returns 1.5kV
